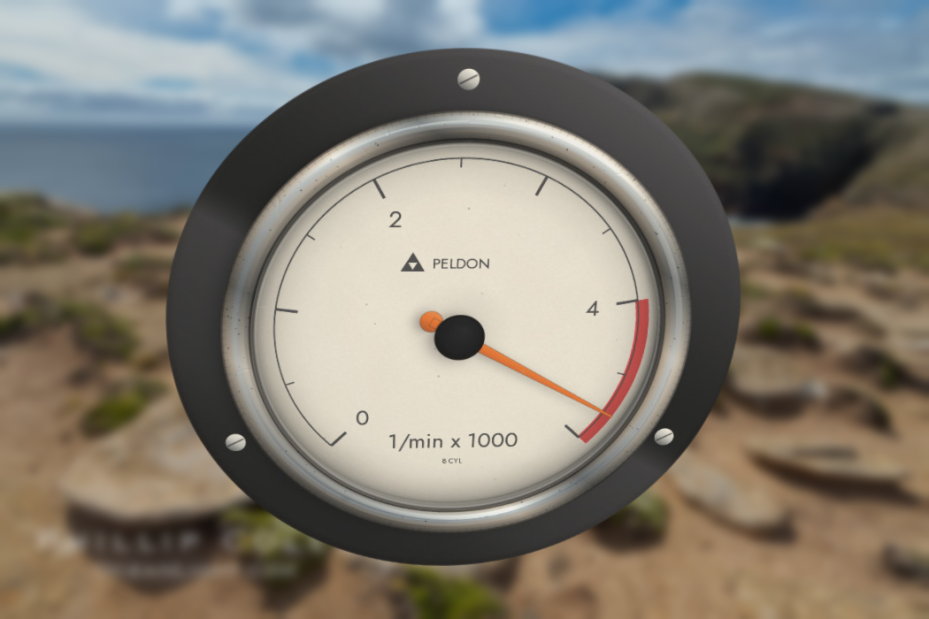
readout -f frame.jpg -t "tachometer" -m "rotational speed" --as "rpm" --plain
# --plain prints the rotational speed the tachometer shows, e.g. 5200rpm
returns 4750rpm
